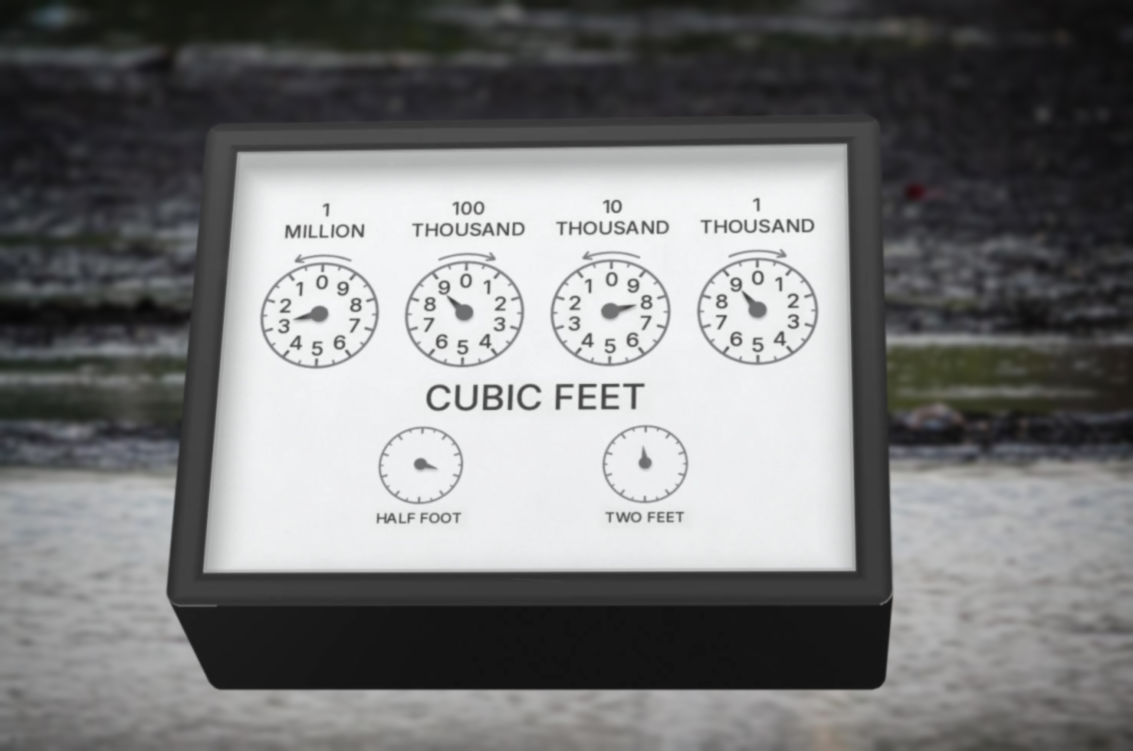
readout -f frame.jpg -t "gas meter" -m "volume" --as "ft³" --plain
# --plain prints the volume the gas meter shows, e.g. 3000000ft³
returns 287900ft³
